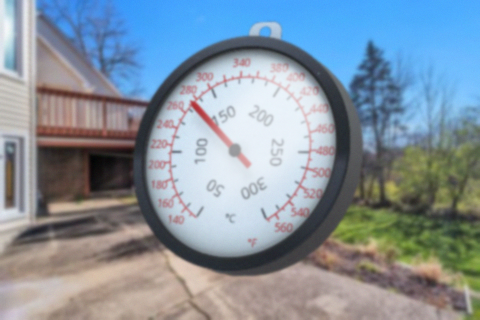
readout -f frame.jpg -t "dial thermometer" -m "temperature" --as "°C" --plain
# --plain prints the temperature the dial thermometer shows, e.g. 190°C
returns 135°C
